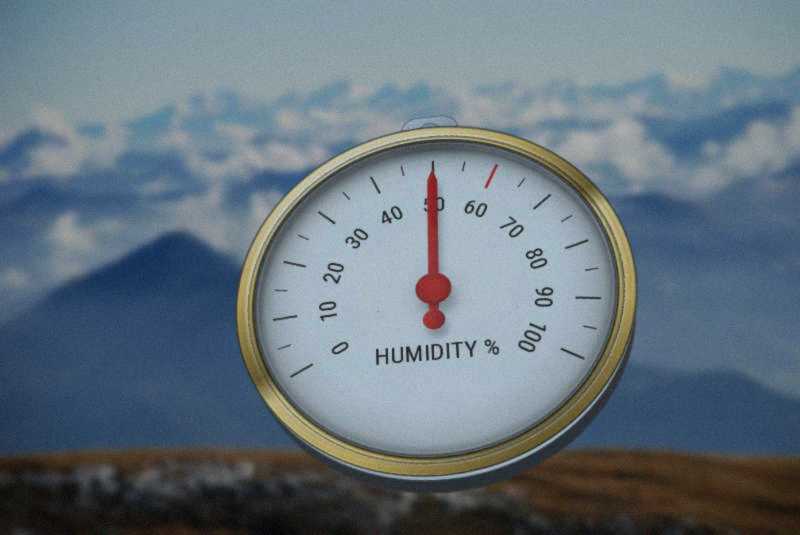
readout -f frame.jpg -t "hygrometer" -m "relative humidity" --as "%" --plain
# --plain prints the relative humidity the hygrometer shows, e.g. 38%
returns 50%
